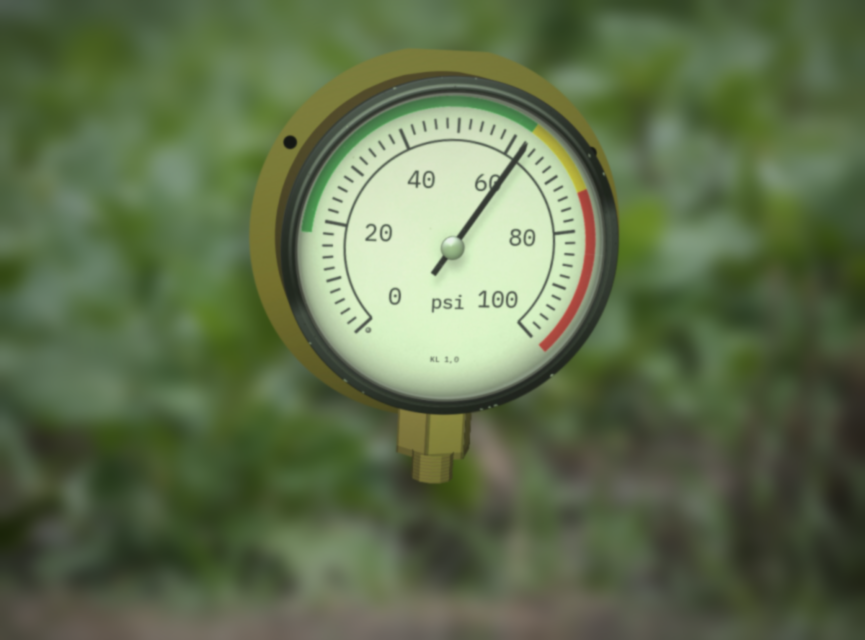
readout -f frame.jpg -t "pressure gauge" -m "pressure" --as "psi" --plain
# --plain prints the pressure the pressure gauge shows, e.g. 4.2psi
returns 62psi
